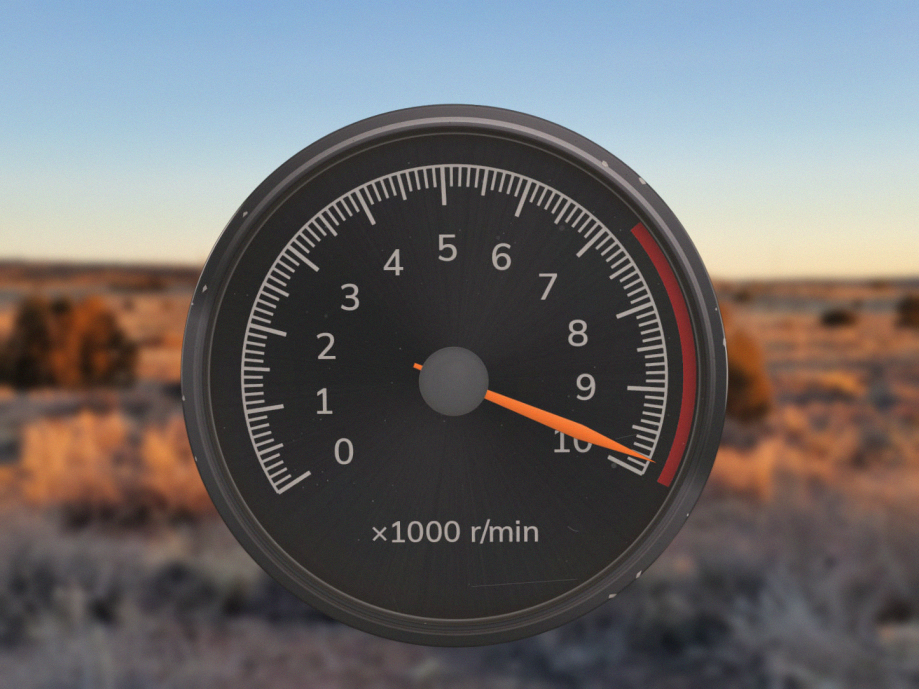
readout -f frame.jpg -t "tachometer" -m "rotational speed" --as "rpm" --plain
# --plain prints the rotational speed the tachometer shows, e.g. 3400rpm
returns 9800rpm
